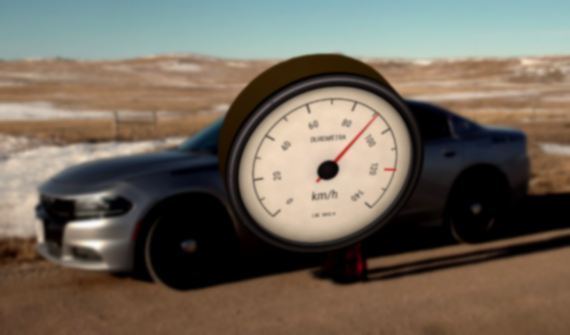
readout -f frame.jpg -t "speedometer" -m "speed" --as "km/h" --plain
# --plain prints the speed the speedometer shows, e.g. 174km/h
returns 90km/h
